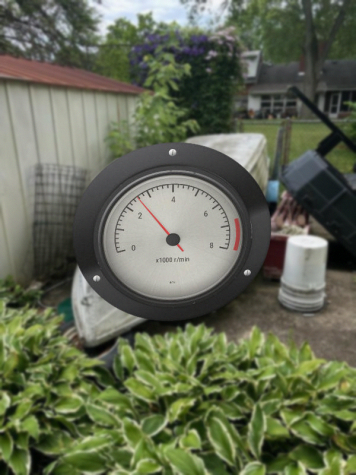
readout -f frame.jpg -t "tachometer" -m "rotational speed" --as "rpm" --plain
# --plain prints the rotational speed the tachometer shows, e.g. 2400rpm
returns 2600rpm
